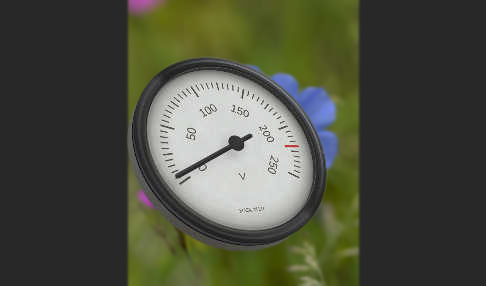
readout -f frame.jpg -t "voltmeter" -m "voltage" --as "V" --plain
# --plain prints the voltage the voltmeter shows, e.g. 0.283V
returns 5V
